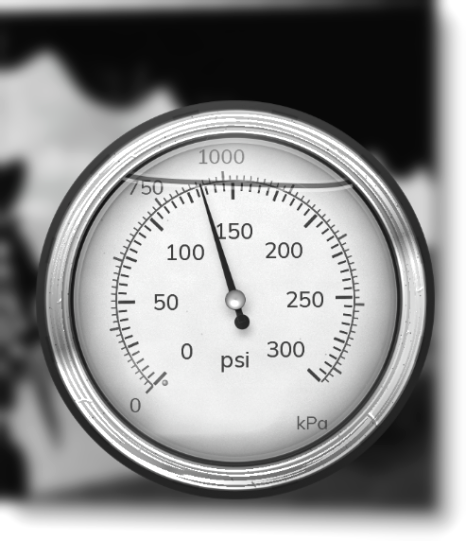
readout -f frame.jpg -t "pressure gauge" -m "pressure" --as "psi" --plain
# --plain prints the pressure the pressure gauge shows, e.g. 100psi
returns 132.5psi
